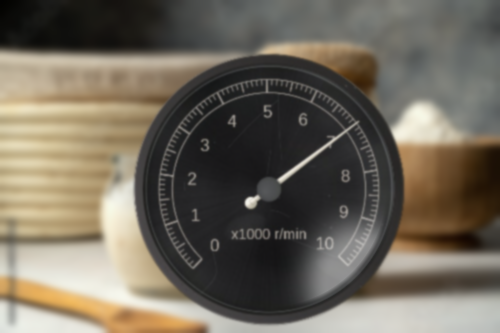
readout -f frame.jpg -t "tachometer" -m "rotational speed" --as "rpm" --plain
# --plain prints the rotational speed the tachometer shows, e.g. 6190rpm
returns 7000rpm
